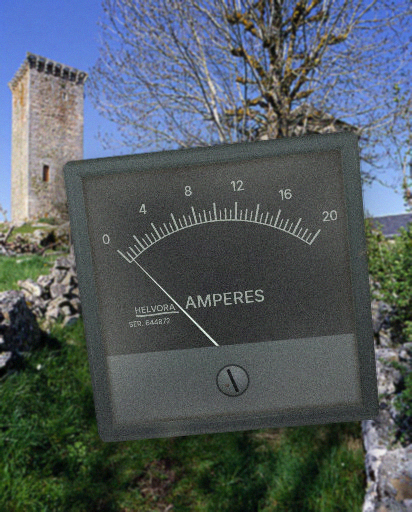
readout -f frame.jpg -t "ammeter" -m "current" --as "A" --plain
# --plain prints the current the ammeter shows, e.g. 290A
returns 0.5A
